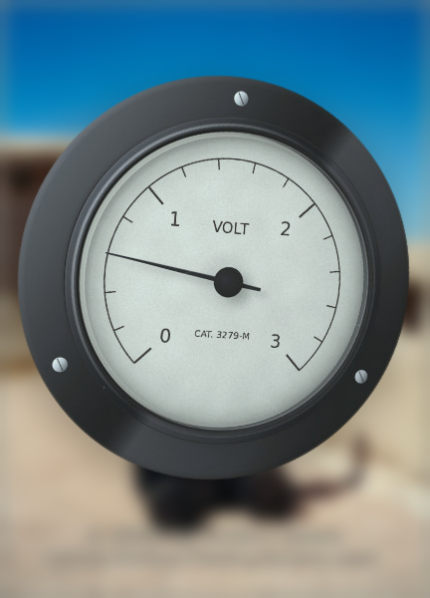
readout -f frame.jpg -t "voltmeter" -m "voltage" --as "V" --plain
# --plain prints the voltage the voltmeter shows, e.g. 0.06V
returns 0.6V
